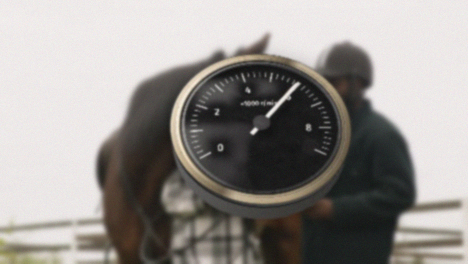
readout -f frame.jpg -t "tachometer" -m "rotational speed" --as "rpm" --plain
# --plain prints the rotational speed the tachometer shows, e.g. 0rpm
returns 6000rpm
